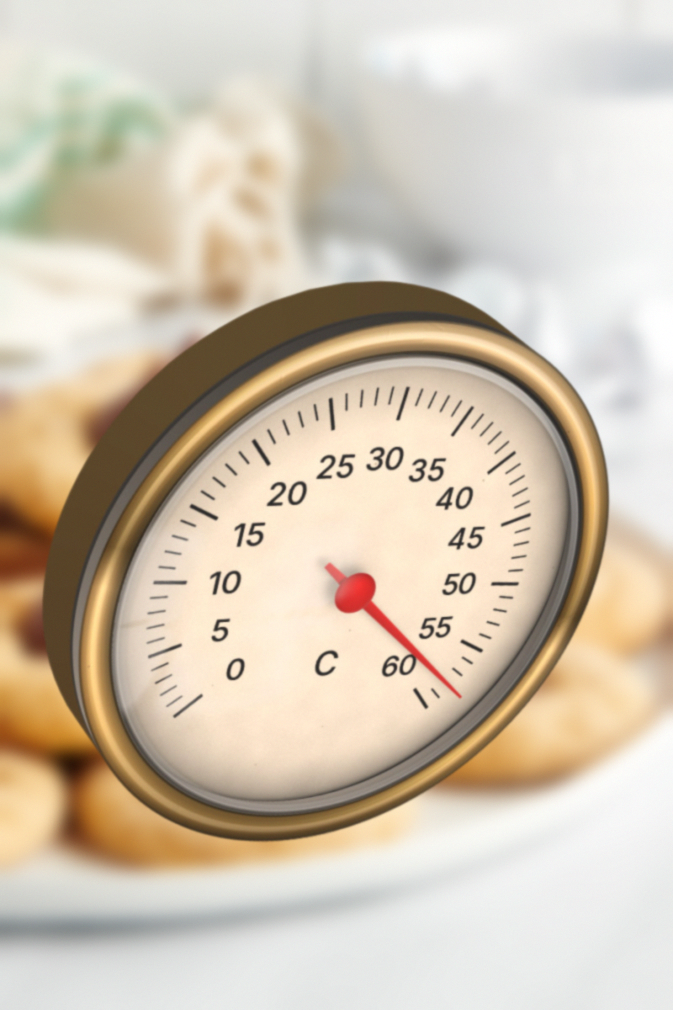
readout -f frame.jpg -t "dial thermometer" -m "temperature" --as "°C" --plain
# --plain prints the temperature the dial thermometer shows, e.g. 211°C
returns 58°C
